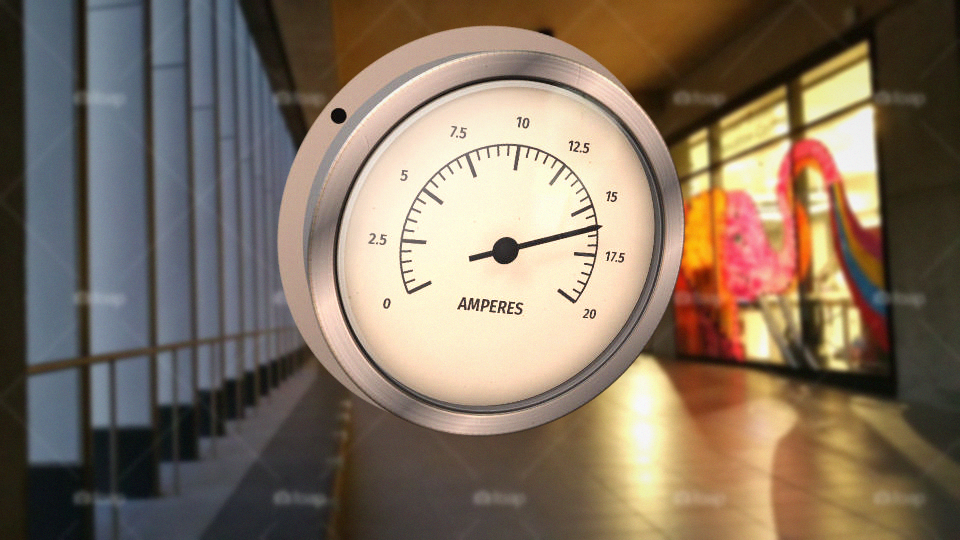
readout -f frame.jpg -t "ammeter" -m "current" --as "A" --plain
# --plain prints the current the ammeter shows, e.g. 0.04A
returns 16A
